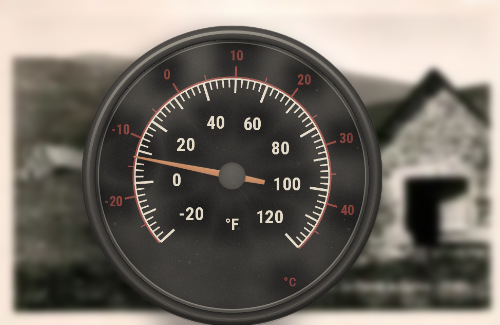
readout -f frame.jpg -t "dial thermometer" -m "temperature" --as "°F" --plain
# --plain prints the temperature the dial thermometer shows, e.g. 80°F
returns 8°F
